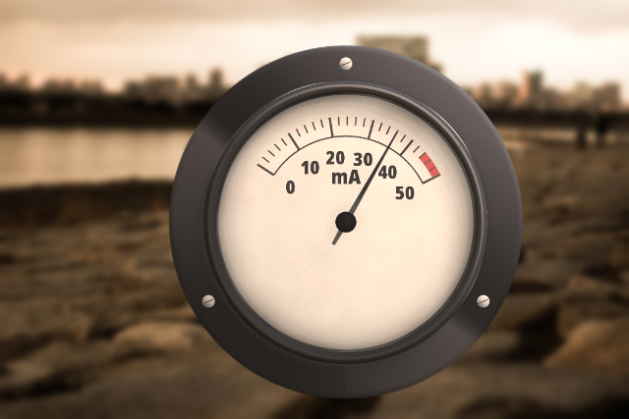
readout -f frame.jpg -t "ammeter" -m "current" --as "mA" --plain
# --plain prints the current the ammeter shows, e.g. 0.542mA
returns 36mA
